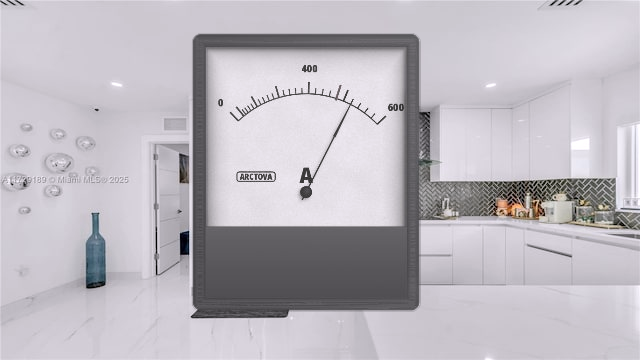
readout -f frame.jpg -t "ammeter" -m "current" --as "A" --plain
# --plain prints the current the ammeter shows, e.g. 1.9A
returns 520A
